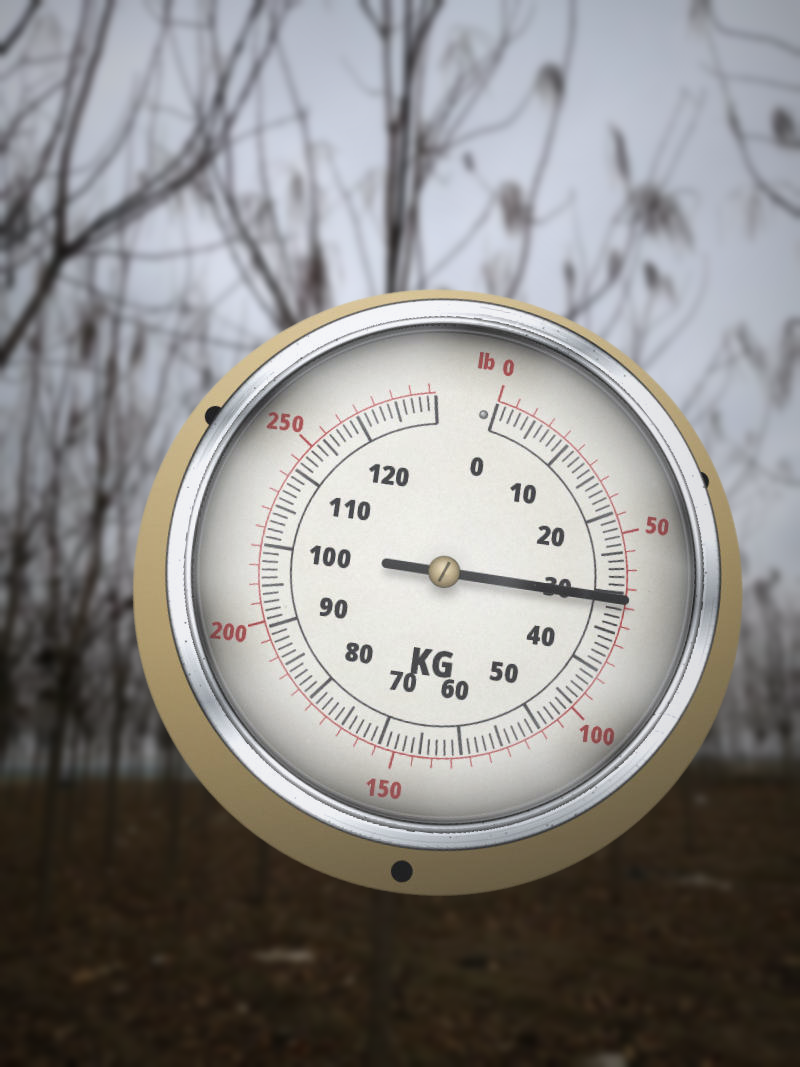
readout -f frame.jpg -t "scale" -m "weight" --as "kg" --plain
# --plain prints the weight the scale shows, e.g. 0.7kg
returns 31kg
